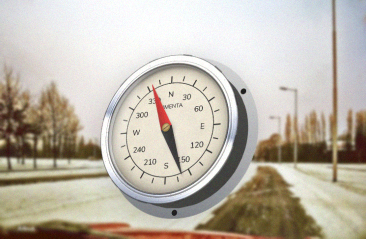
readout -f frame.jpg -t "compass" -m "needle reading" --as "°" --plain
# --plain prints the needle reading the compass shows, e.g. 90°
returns 337.5°
